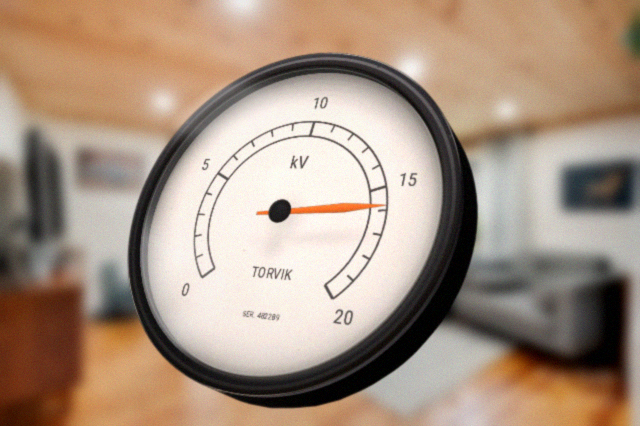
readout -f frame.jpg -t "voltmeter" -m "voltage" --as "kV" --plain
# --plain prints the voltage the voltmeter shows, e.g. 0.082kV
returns 16kV
